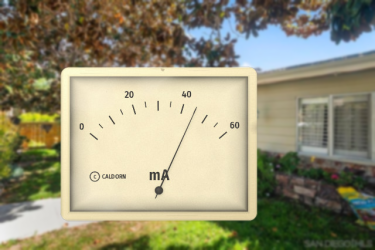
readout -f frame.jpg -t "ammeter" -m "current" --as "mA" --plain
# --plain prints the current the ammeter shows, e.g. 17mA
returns 45mA
